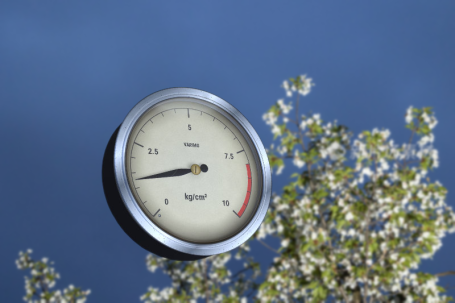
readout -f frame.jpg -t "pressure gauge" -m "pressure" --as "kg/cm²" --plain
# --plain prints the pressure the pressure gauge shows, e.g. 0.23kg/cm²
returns 1.25kg/cm²
